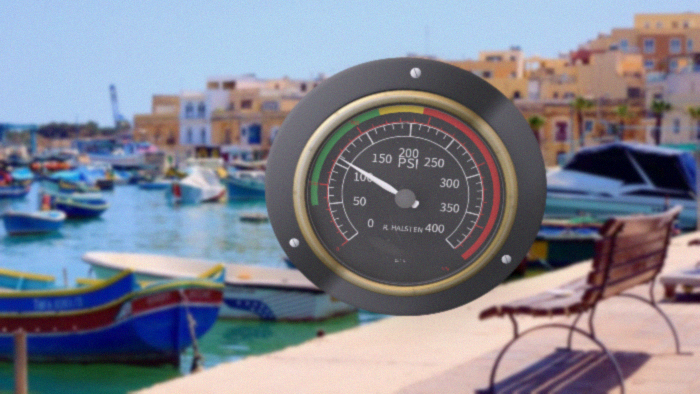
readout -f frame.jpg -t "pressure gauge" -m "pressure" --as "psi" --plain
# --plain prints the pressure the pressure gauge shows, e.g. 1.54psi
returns 110psi
